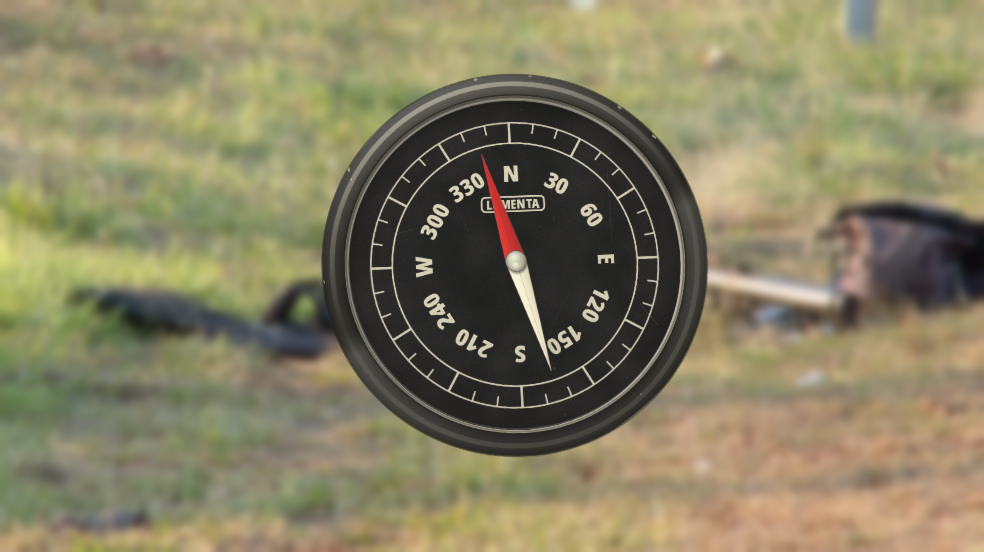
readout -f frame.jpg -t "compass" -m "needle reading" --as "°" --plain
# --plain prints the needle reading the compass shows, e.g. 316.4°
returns 345°
